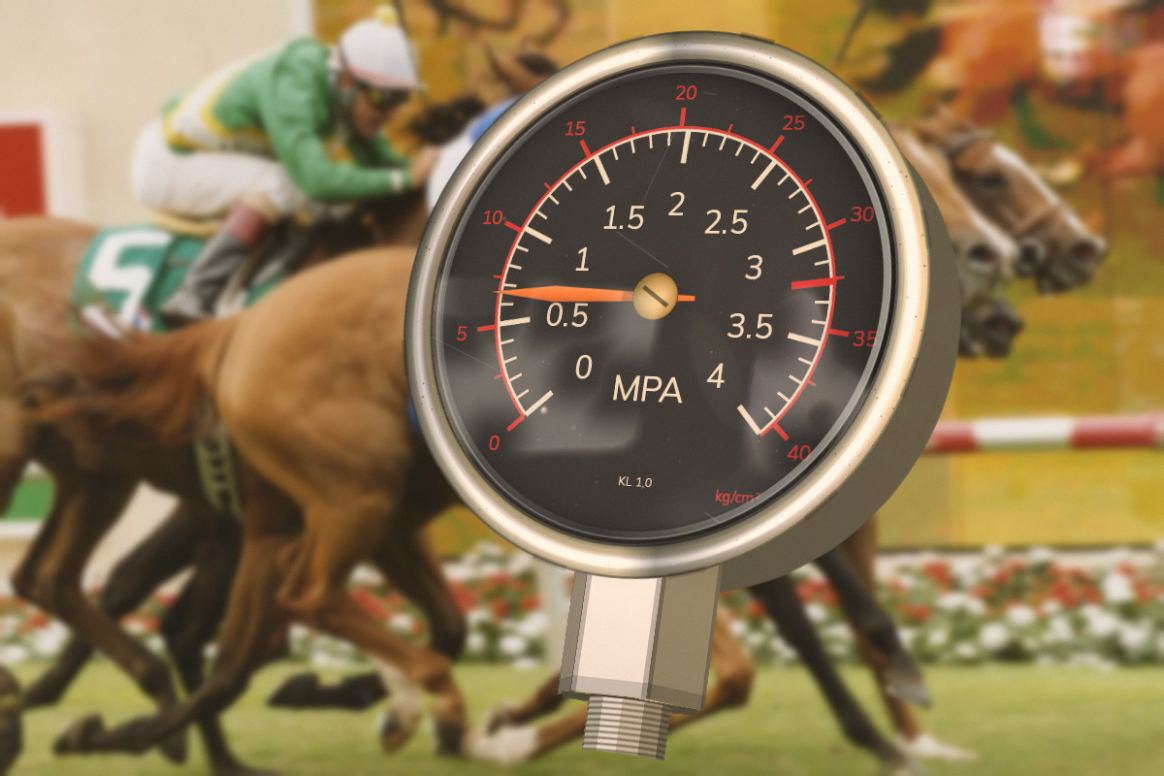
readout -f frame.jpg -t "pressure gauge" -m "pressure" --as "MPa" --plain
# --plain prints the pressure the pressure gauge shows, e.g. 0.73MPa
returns 0.65MPa
